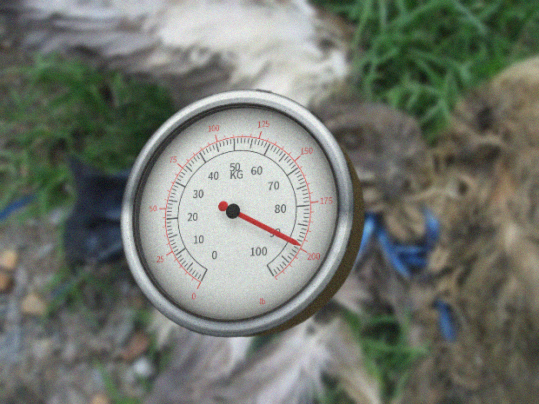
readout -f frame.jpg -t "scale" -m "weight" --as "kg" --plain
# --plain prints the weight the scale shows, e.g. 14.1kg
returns 90kg
